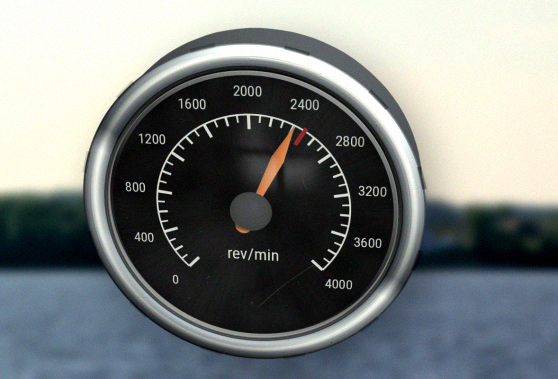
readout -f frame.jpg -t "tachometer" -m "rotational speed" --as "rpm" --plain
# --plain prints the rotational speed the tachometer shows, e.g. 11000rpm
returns 2400rpm
